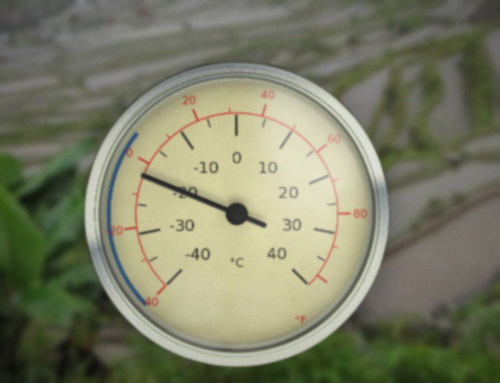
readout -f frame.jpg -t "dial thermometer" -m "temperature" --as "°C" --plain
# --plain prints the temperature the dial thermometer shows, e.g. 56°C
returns -20°C
